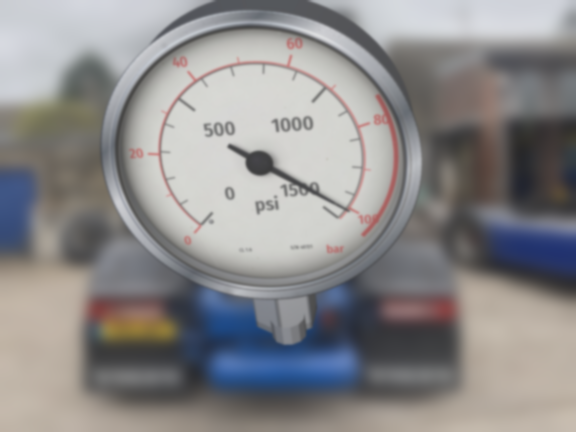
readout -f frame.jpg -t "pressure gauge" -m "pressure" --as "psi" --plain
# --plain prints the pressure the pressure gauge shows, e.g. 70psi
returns 1450psi
